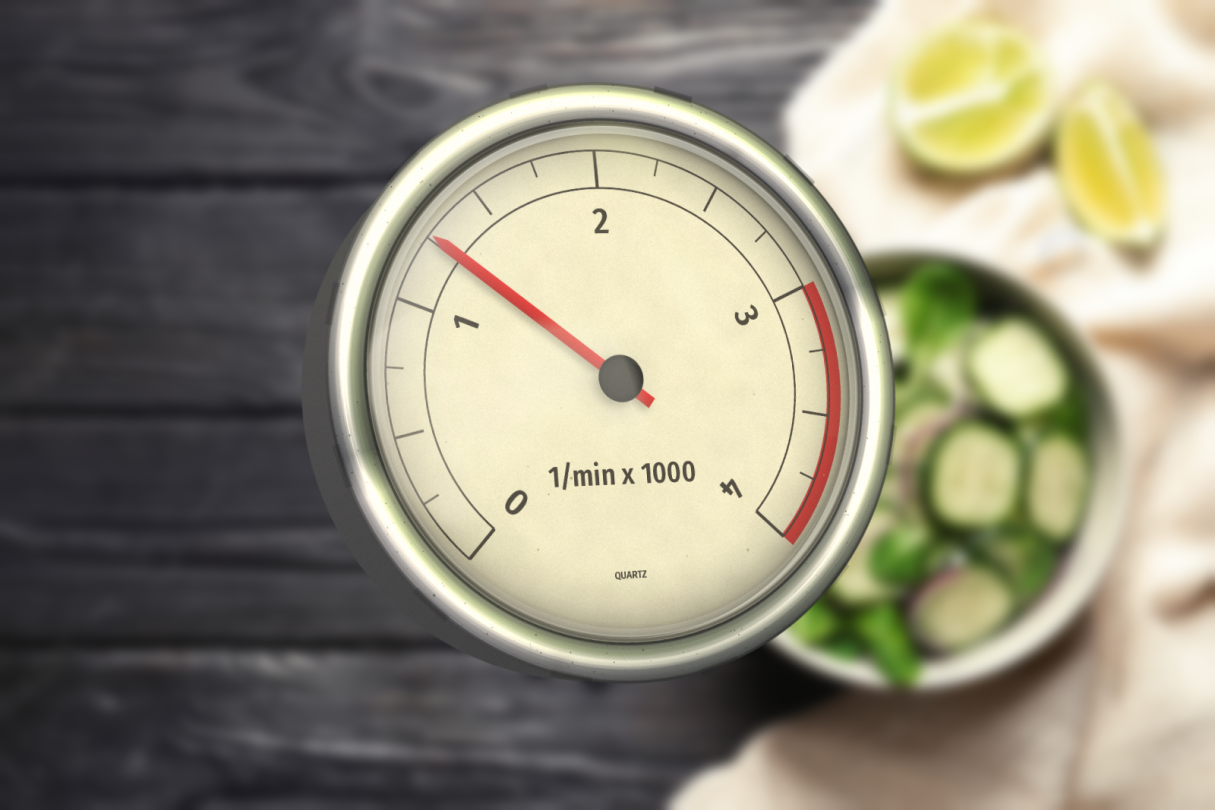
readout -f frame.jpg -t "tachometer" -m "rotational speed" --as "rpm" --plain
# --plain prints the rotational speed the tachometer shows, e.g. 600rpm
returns 1250rpm
